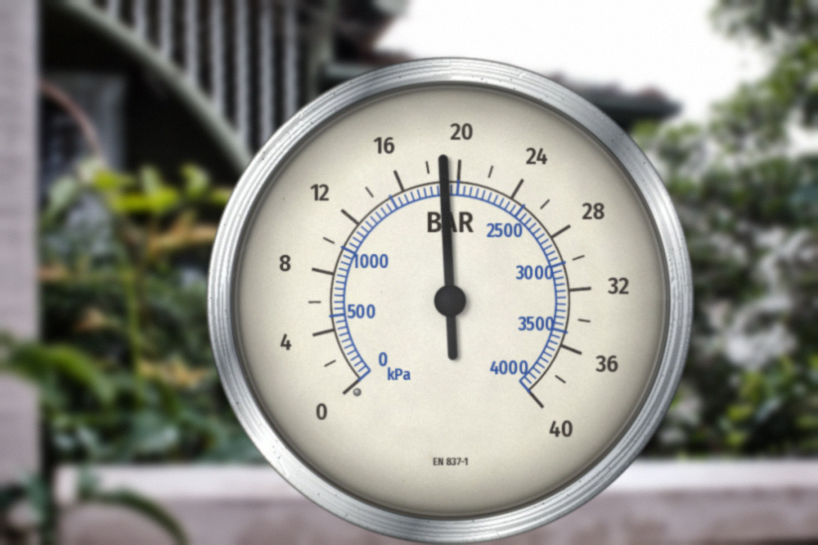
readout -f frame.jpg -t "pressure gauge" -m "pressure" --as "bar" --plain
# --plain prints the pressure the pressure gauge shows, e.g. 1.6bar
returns 19bar
